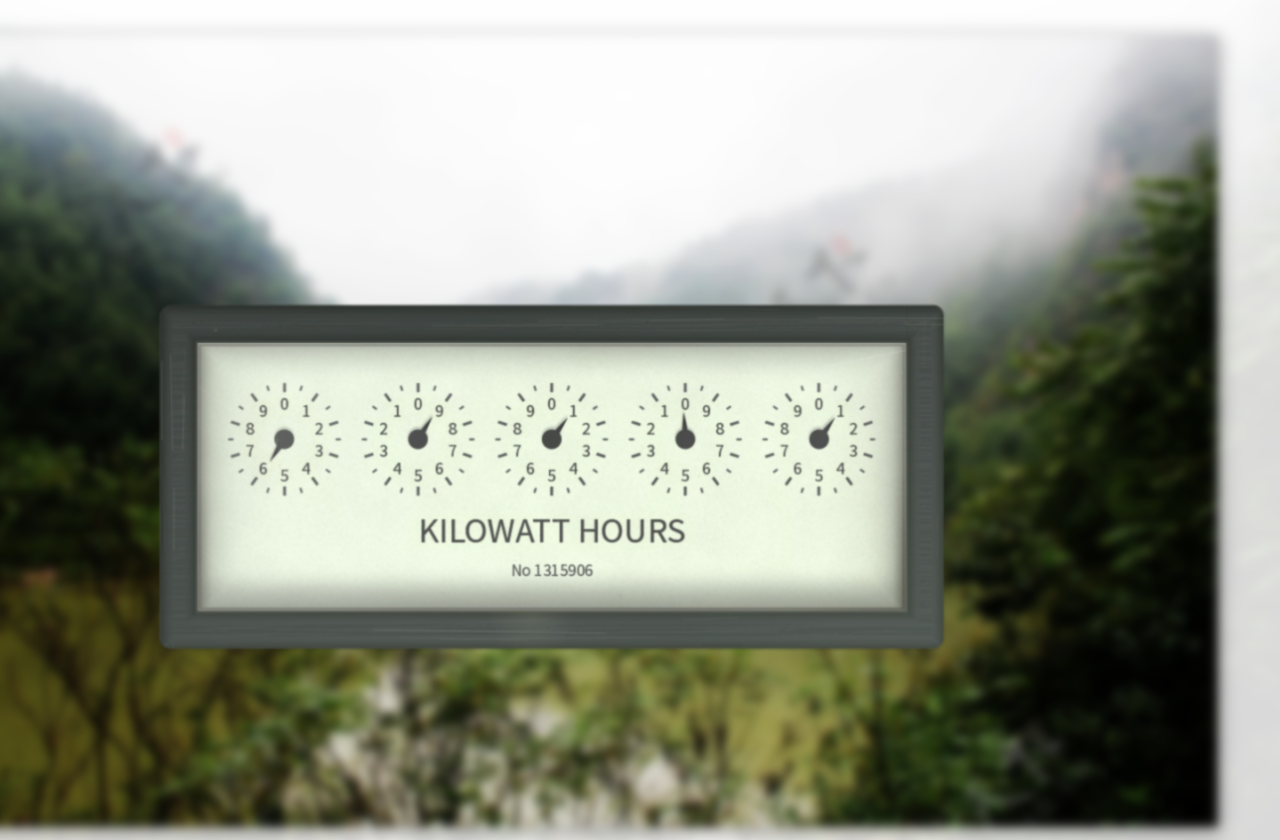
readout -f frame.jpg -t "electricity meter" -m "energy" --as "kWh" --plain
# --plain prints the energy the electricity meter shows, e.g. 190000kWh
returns 59101kWh
